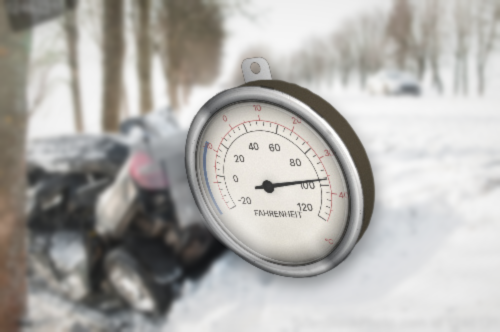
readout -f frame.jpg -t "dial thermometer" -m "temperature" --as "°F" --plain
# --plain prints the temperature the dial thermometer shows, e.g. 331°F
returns 96°F
